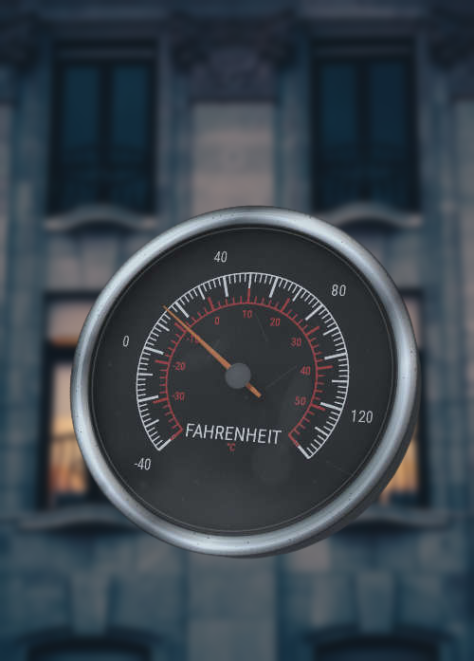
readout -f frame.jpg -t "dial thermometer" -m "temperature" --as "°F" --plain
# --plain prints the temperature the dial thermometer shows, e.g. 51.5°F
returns 16°F
